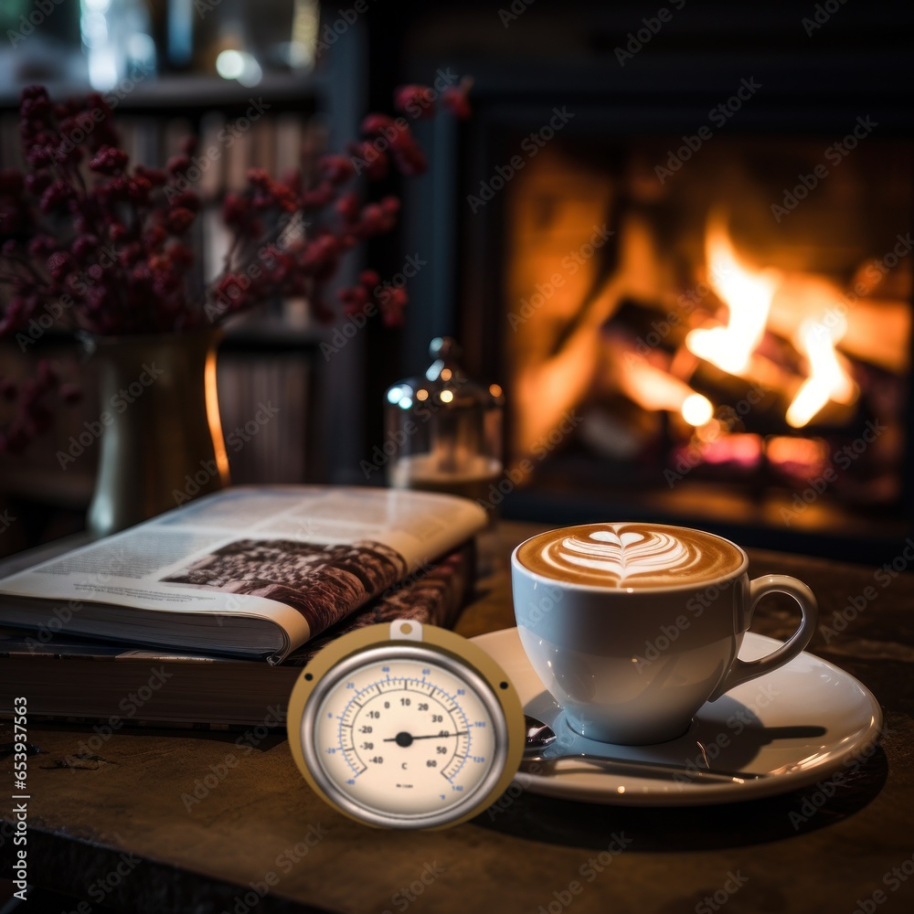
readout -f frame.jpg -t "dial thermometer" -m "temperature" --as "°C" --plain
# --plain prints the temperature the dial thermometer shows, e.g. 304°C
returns 40°C
